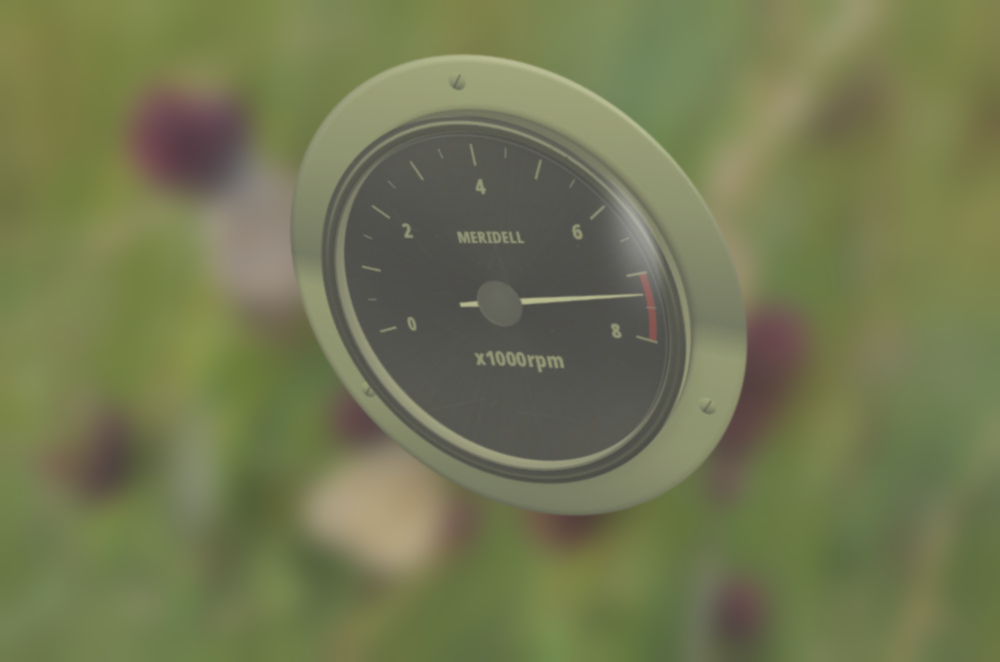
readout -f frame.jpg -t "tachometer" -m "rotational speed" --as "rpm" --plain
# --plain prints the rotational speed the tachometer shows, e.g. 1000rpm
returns 7250rpm
